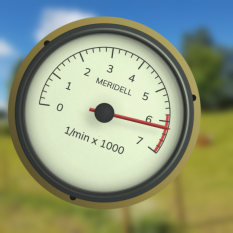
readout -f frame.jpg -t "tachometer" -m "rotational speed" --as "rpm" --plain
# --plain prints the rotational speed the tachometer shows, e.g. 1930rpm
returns 6200rpm
